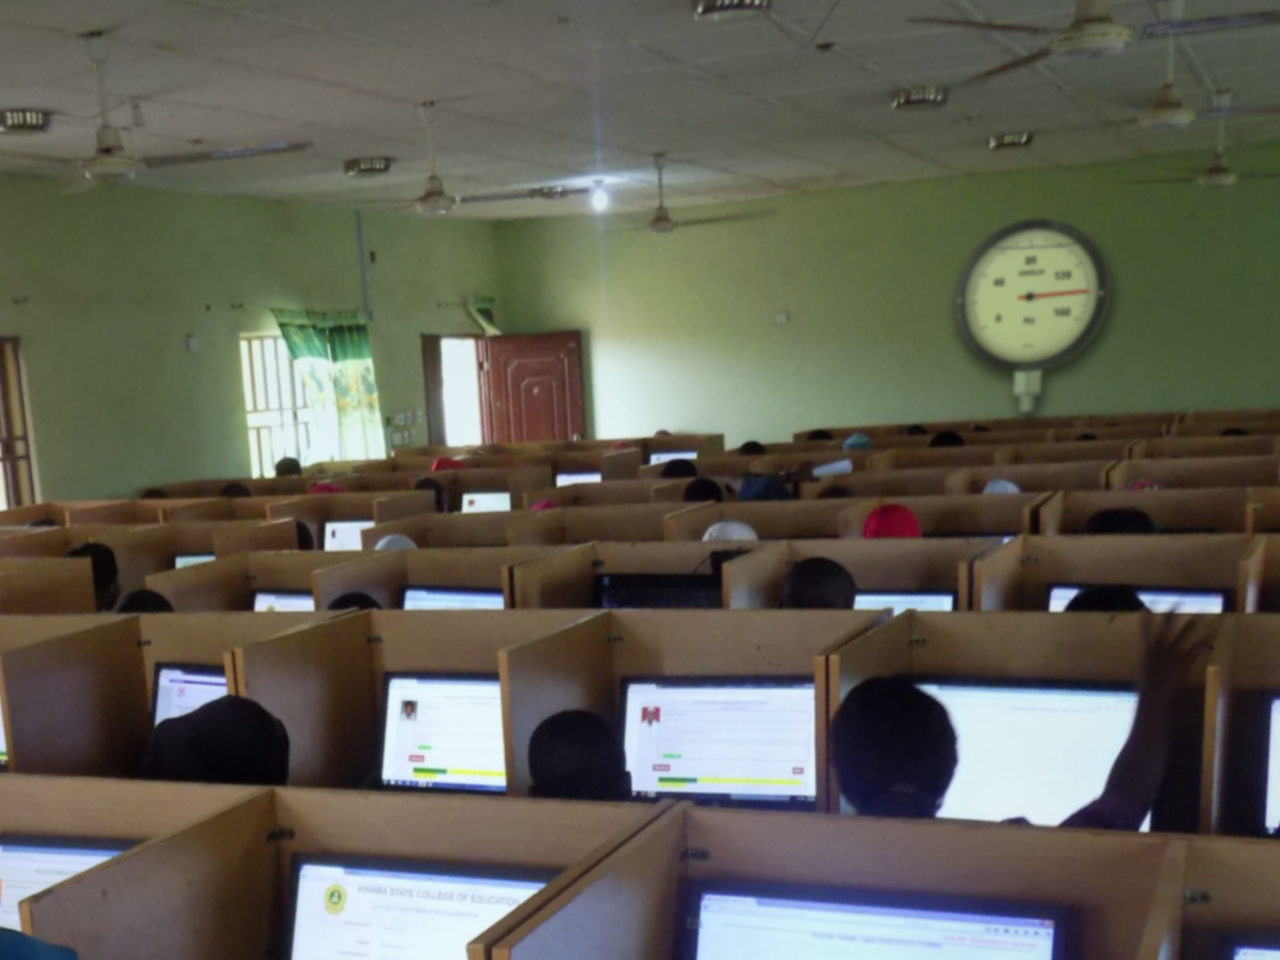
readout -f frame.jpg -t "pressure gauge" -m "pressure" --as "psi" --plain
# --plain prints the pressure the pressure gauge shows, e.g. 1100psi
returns 140psi
